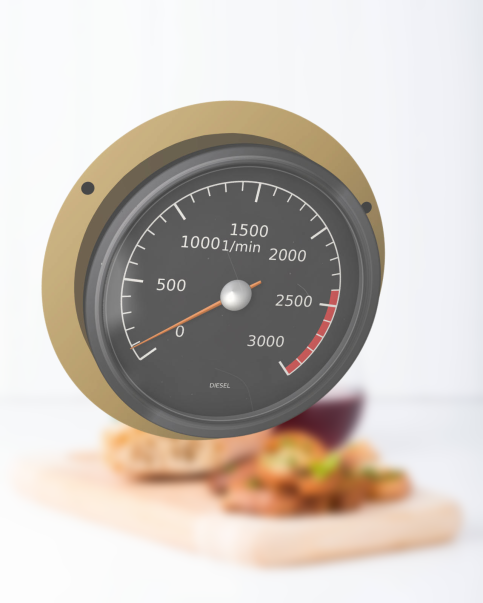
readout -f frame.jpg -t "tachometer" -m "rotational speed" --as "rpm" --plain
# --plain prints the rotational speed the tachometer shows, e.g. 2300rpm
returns 100rpm
